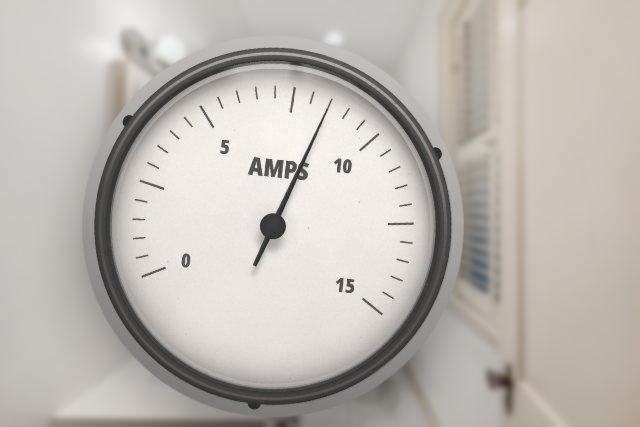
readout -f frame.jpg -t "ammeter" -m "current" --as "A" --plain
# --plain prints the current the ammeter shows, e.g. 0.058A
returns 8.5A
